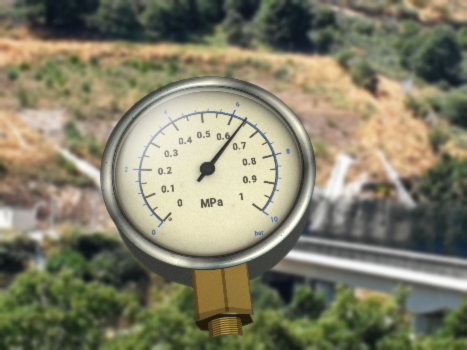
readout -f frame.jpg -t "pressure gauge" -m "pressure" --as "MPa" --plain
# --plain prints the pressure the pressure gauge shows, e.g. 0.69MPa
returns 0.65MPa
